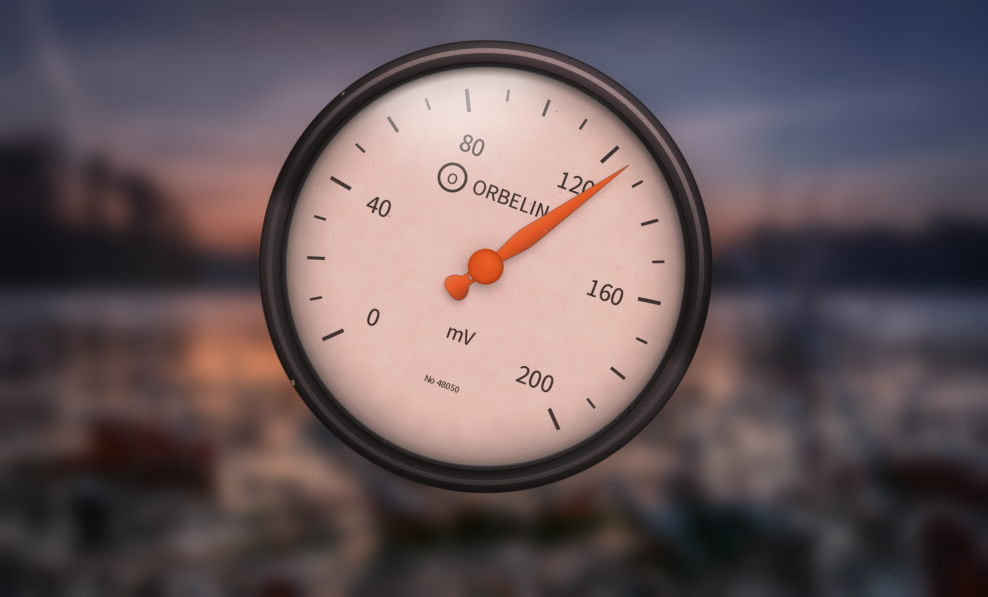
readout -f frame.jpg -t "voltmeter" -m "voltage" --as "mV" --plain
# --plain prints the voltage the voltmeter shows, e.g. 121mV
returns 125mV
